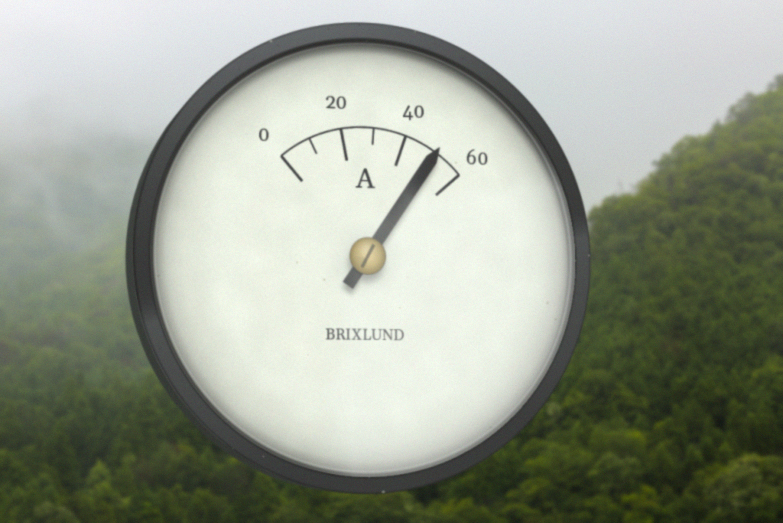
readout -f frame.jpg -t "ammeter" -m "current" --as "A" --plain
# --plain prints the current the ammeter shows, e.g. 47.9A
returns 50A
